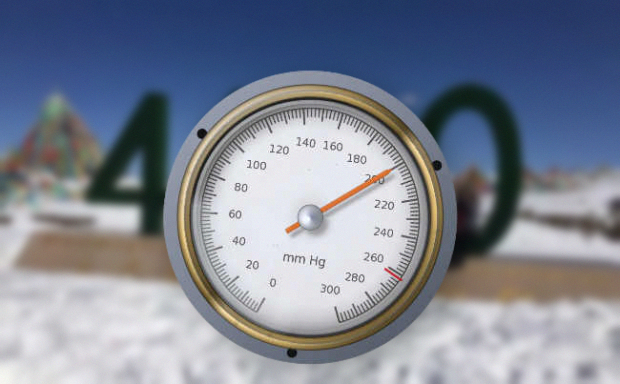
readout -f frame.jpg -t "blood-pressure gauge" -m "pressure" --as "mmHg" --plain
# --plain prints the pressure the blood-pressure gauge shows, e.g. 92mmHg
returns 200mmHg
